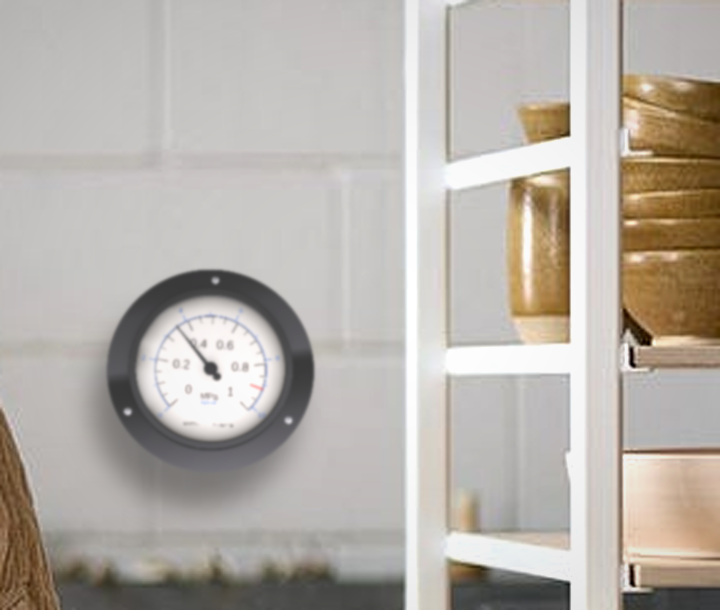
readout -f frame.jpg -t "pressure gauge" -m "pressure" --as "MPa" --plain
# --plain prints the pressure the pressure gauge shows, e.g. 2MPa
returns 0.35MPa
